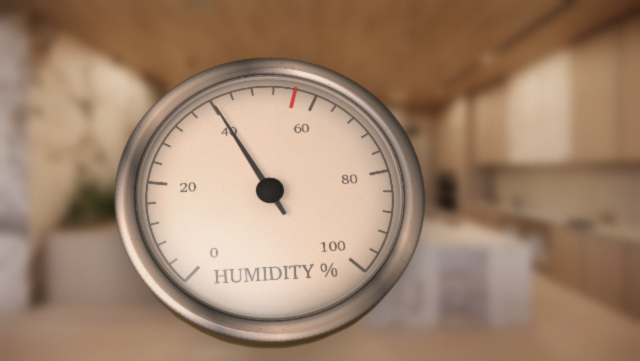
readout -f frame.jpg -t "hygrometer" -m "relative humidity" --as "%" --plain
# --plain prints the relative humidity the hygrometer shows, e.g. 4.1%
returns 40%
